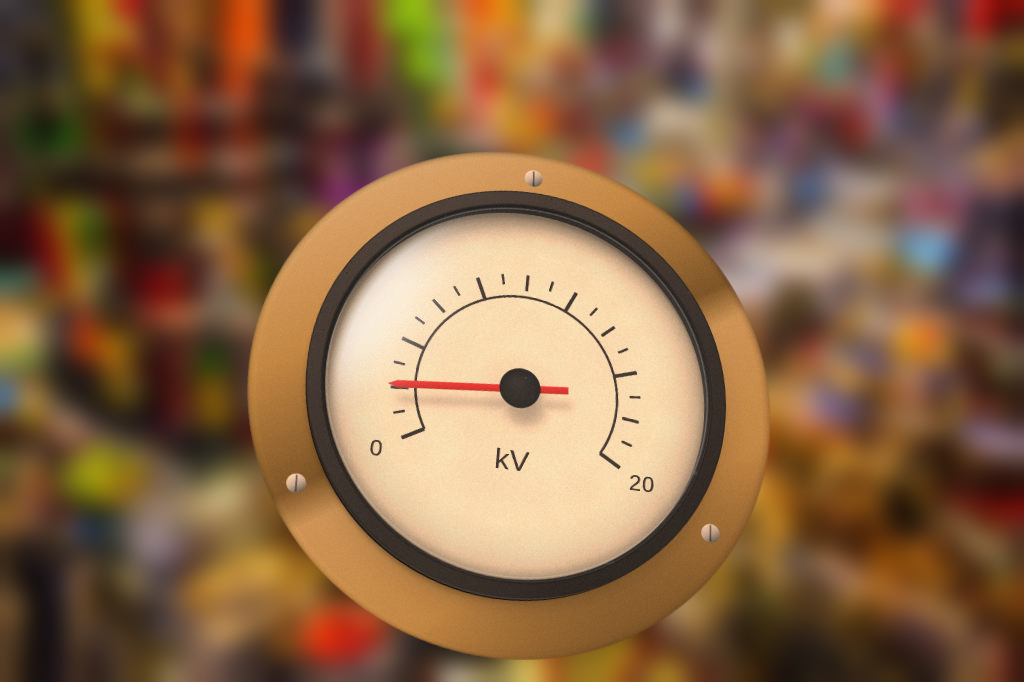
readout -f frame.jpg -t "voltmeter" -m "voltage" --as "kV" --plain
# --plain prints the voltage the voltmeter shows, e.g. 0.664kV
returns 2kV
